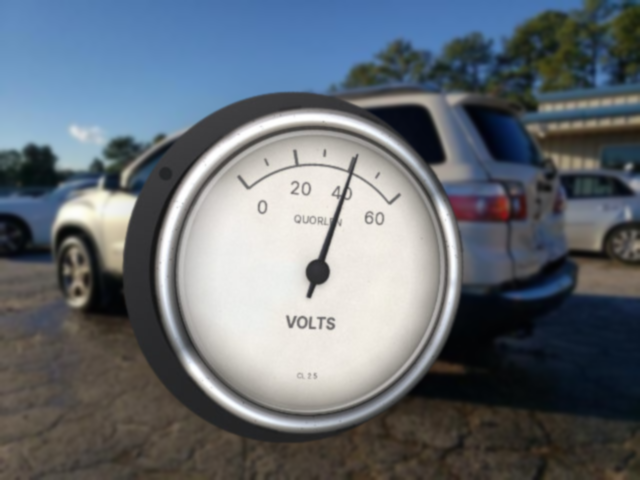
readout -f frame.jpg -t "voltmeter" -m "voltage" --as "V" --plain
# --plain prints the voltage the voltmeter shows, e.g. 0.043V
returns 40V
